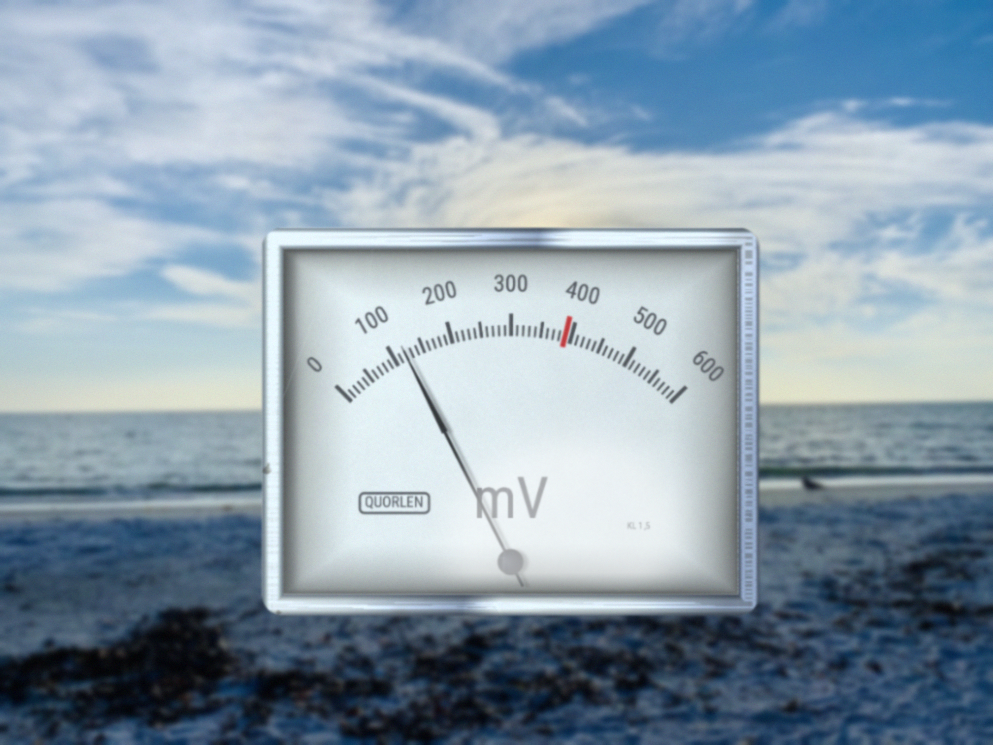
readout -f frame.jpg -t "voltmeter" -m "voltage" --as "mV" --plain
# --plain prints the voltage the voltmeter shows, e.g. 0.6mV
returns 120mV
